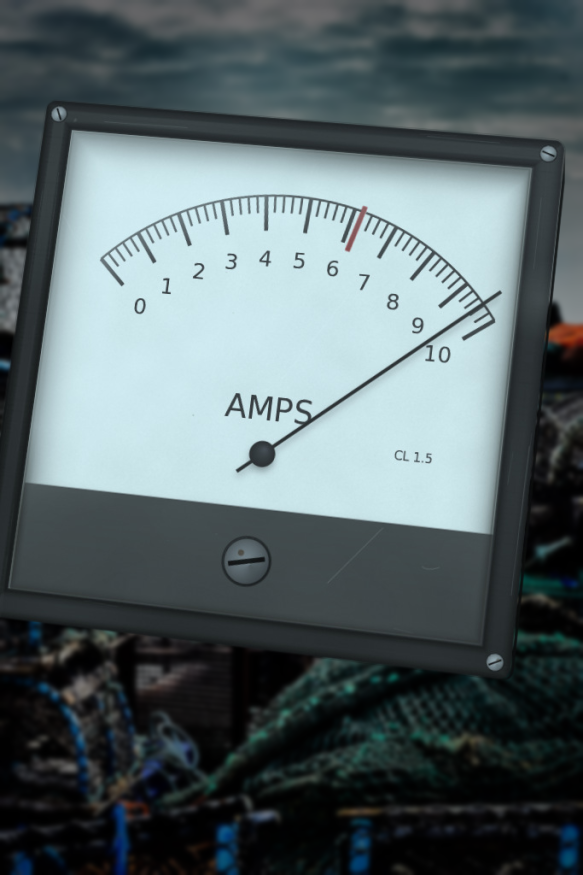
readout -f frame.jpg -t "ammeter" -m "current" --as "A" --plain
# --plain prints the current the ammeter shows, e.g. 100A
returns 9.6A
